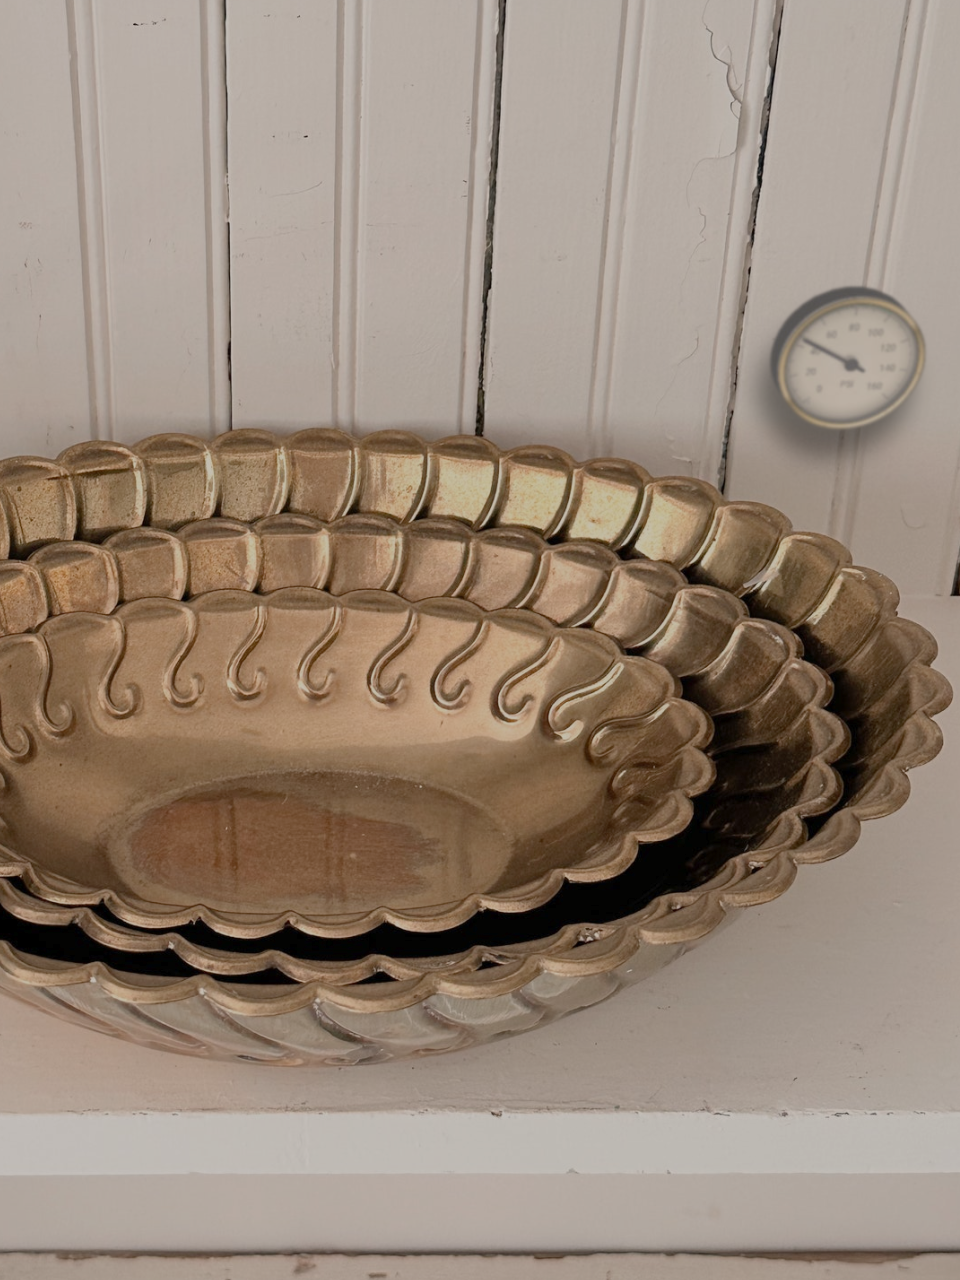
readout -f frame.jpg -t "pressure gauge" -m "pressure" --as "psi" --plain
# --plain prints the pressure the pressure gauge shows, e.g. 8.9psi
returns 45psi
